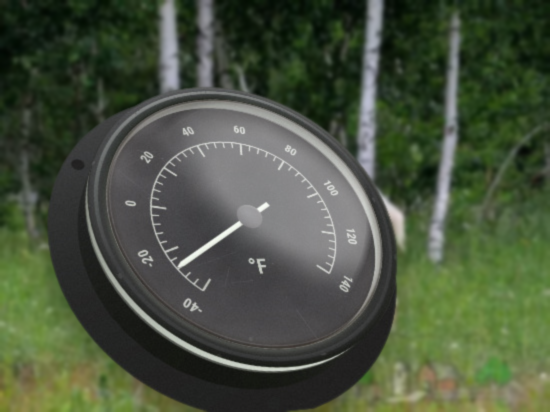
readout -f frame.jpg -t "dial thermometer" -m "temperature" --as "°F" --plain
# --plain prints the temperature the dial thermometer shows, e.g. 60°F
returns -28°F
